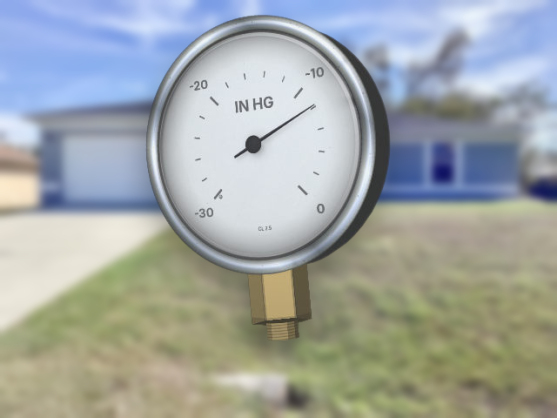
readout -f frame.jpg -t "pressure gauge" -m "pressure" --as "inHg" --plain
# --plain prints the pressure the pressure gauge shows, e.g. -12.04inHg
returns -8inHg
